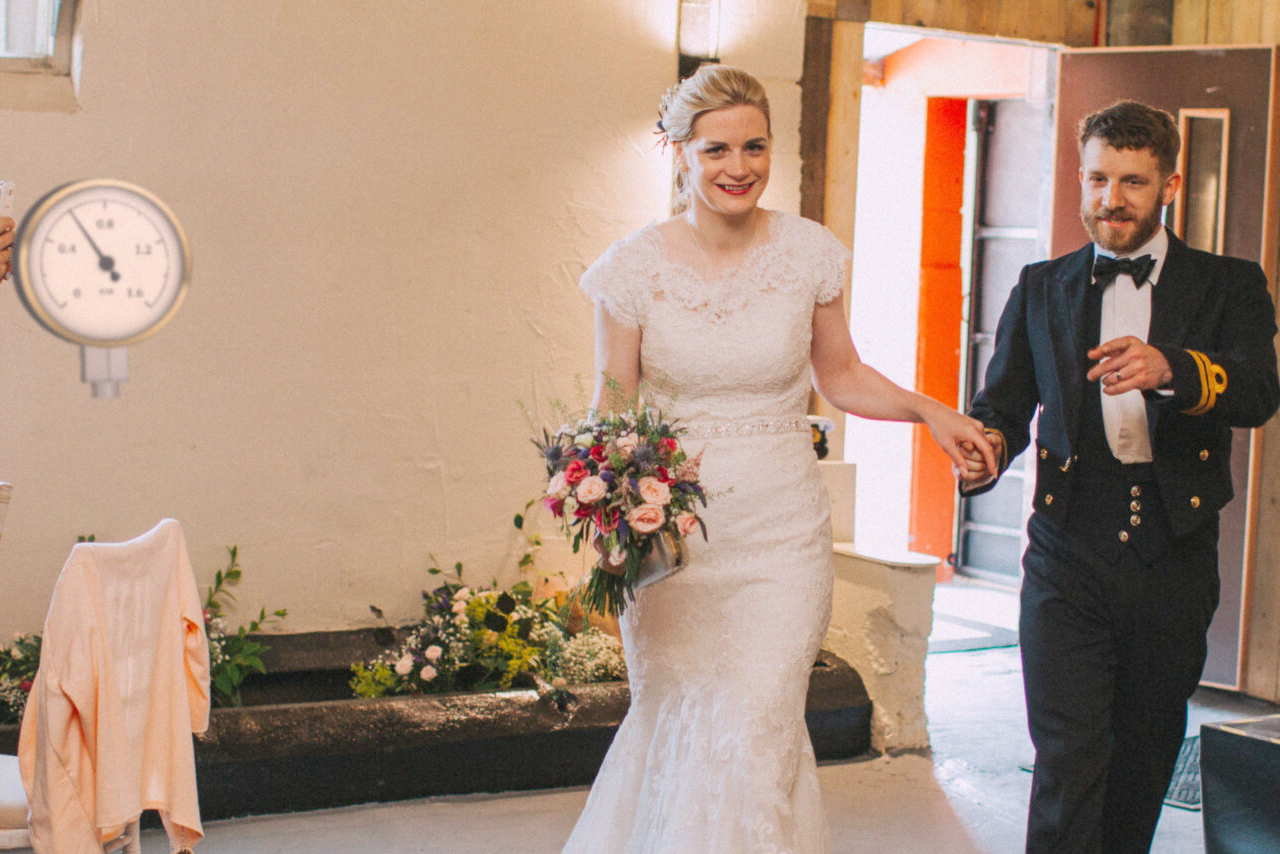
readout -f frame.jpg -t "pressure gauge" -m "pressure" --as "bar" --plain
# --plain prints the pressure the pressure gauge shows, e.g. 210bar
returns 0.6bar
